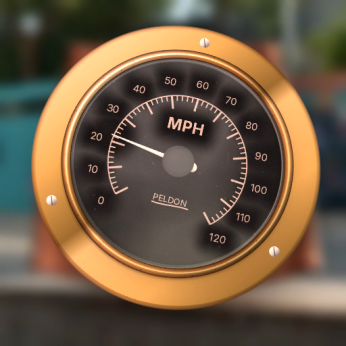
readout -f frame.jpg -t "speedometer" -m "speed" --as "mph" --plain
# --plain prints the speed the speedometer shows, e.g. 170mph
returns 22mph
